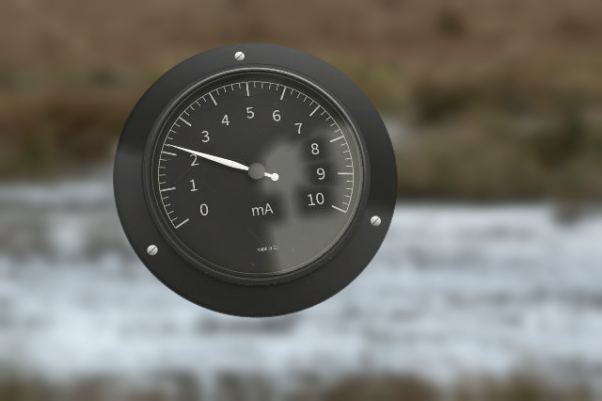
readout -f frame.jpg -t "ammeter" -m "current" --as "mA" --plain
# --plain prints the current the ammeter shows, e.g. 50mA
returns 2.2mA
